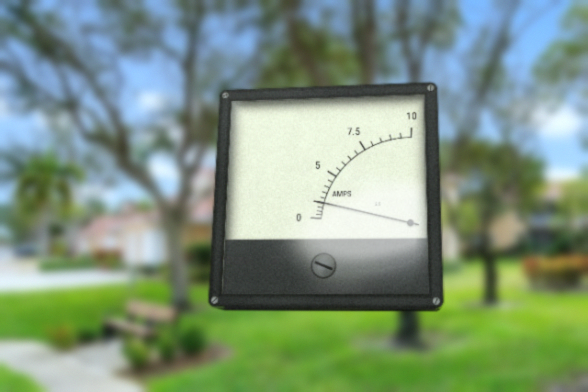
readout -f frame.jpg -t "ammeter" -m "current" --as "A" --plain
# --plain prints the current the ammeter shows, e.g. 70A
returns 2.5A
